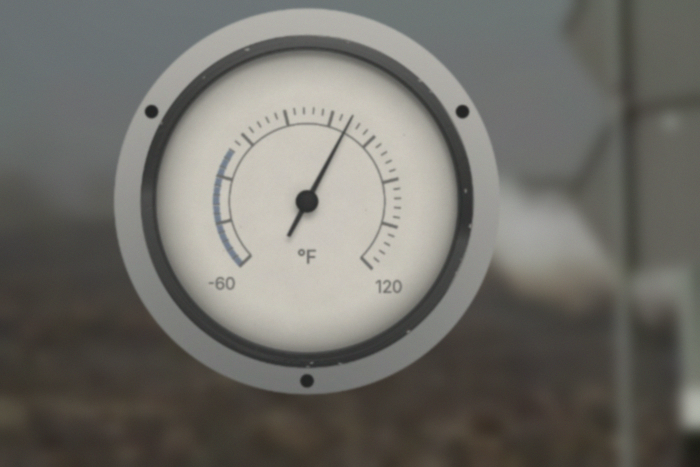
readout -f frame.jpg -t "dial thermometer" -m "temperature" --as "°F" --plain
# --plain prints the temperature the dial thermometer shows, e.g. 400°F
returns 48°F
